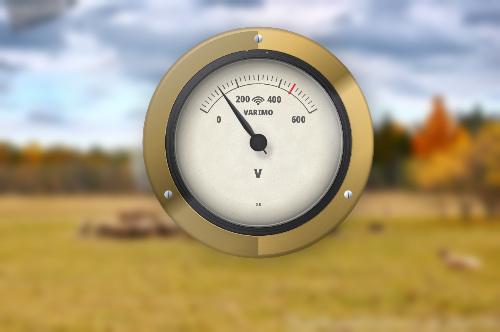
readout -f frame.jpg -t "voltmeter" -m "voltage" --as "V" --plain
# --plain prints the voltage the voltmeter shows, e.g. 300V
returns 120V
